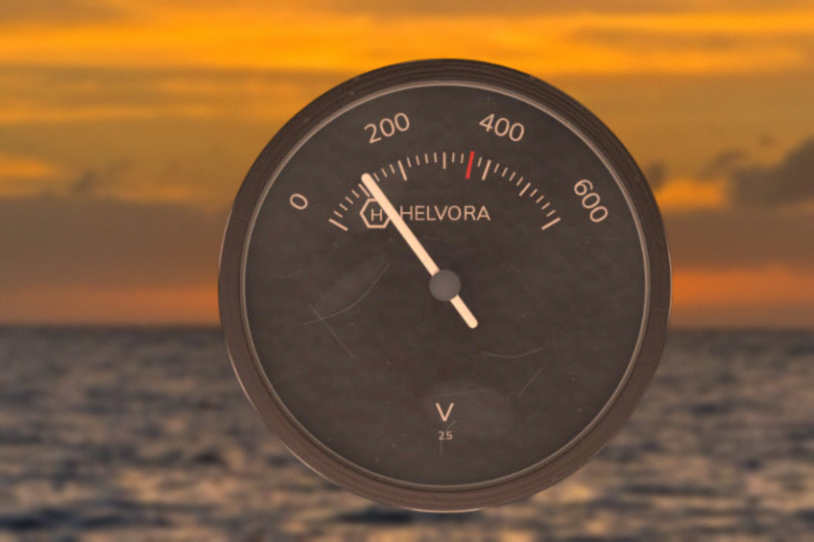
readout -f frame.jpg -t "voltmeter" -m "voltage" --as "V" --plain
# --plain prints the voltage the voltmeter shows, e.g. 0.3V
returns 120V
